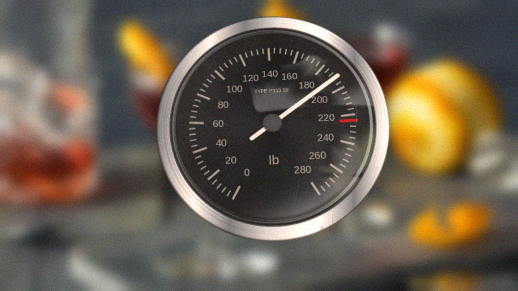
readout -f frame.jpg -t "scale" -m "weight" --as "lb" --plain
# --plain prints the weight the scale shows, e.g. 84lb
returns 192lb
